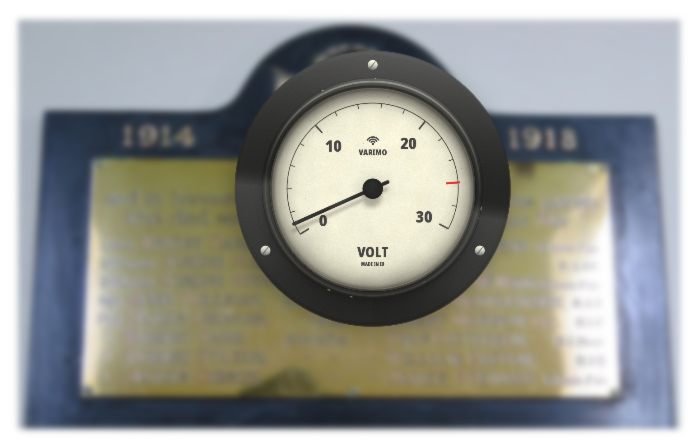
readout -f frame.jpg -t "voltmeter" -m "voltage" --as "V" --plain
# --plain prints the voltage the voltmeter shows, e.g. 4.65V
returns 1V
